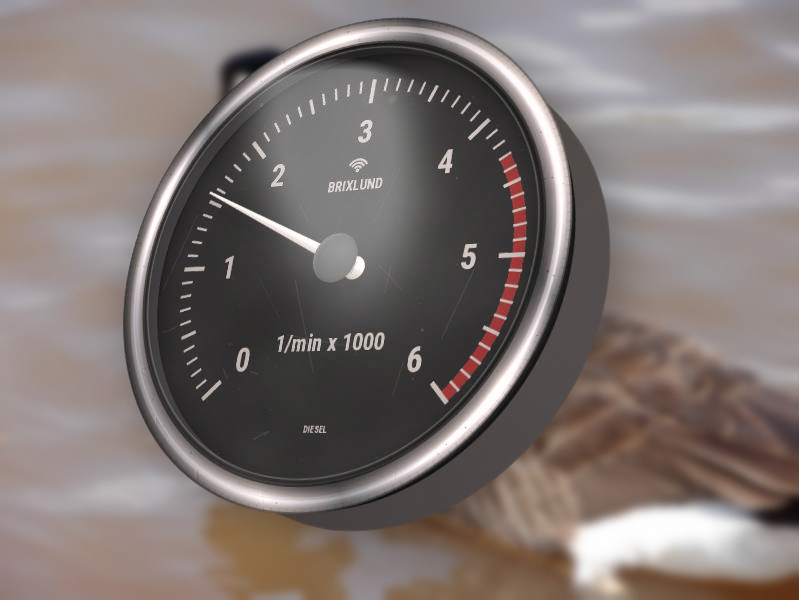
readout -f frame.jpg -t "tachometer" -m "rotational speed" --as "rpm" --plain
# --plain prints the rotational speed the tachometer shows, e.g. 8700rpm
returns 1550rpm
